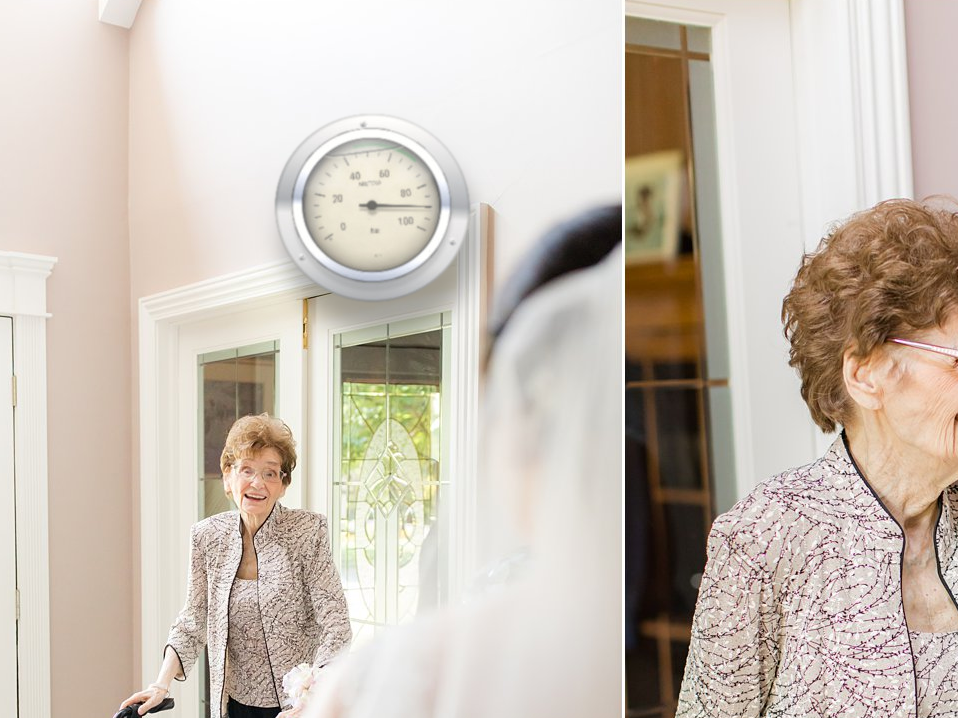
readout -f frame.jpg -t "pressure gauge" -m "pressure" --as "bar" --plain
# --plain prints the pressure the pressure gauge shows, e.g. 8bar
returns 90bar
